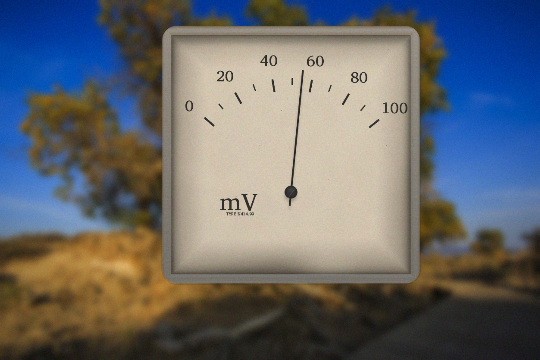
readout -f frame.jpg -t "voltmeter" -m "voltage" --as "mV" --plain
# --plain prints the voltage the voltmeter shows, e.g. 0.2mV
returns 55mV
